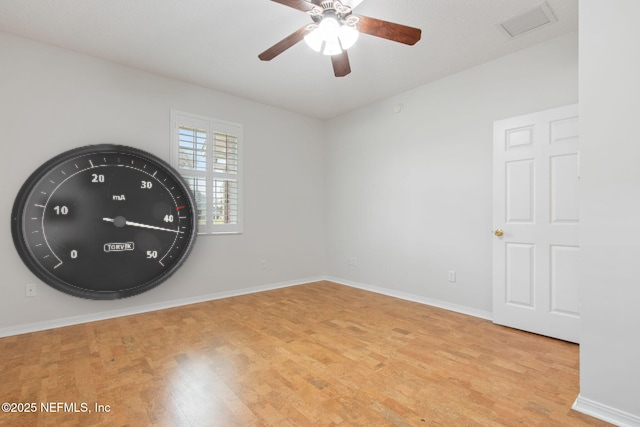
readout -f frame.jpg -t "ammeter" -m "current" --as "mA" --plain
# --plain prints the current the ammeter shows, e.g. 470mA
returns 43mA
